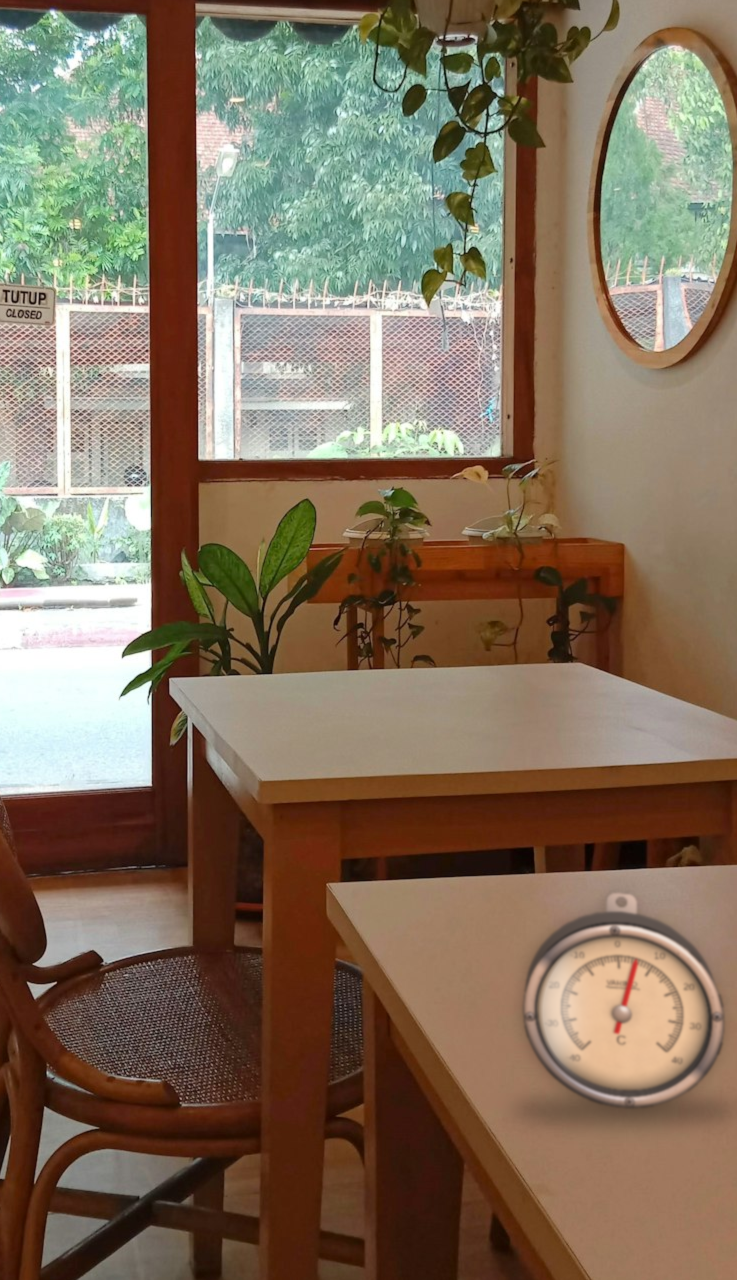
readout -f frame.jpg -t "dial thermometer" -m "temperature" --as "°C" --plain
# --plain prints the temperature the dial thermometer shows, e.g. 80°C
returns 5°C
